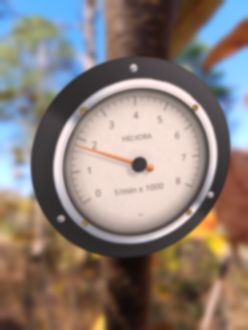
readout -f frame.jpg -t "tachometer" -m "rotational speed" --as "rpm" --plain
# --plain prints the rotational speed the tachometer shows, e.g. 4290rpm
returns 1800rpm
